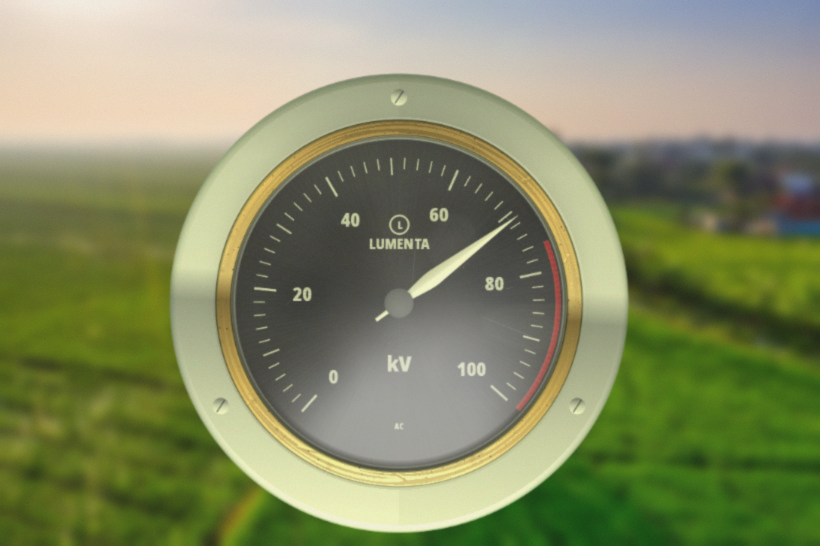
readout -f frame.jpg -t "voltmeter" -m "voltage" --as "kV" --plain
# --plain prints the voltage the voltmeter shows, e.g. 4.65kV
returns 71kV
